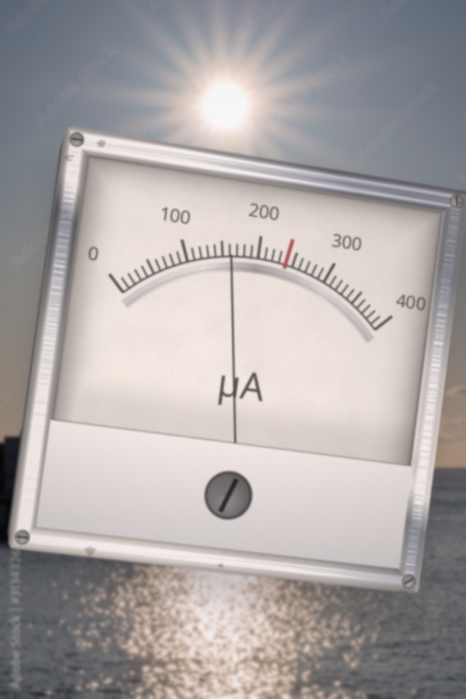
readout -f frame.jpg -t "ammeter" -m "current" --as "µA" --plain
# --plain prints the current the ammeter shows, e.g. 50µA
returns 160µA
